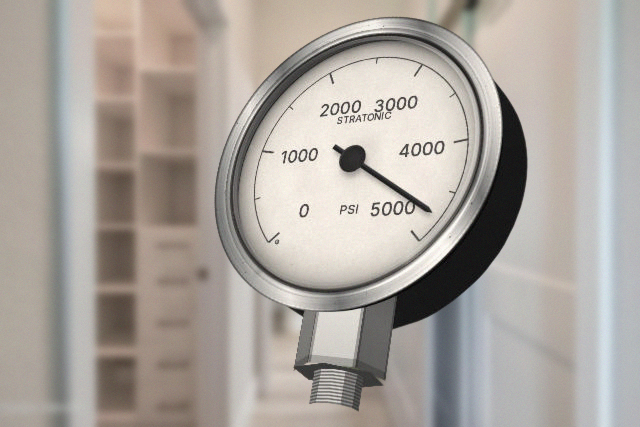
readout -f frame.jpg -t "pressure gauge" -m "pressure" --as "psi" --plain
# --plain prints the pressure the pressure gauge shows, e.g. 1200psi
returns 4750psi
